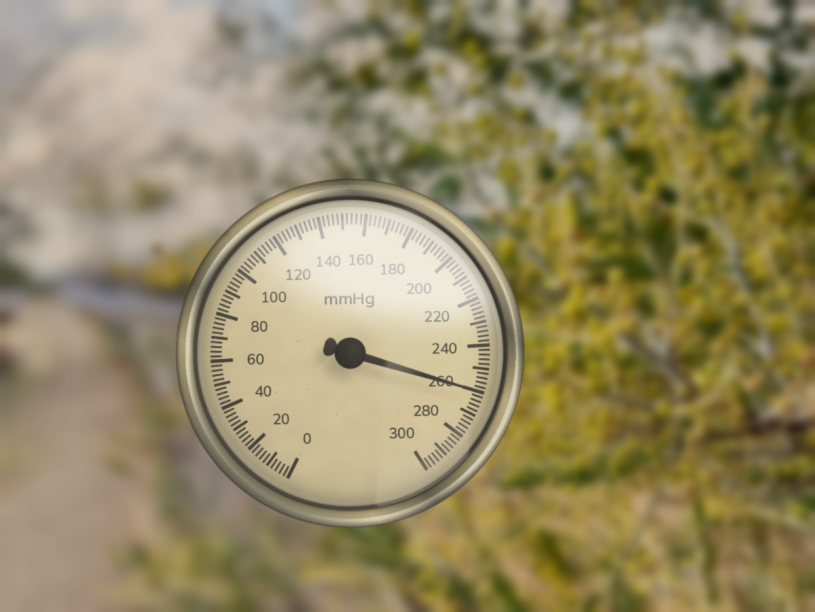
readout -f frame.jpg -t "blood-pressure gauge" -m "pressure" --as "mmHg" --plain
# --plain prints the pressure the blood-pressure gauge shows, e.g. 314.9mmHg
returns 260mmHg
